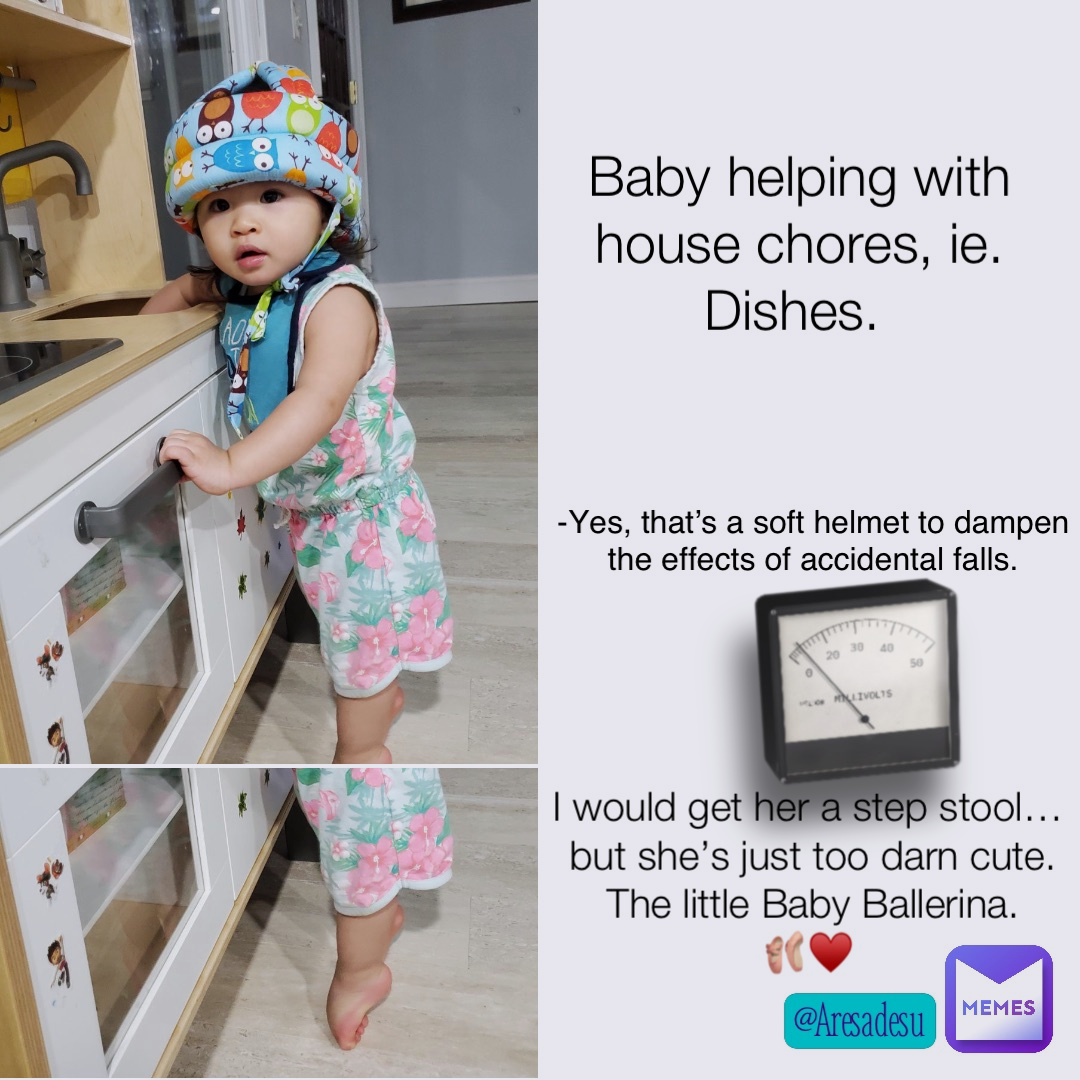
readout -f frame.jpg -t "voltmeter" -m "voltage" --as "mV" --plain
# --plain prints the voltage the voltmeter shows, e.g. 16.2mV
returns 10mV
